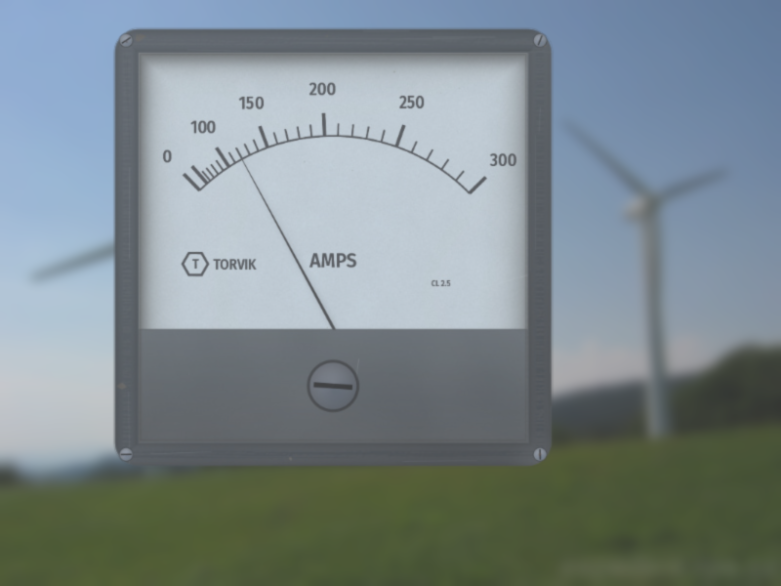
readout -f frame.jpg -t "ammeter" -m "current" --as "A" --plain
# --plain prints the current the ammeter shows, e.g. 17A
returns 120A
